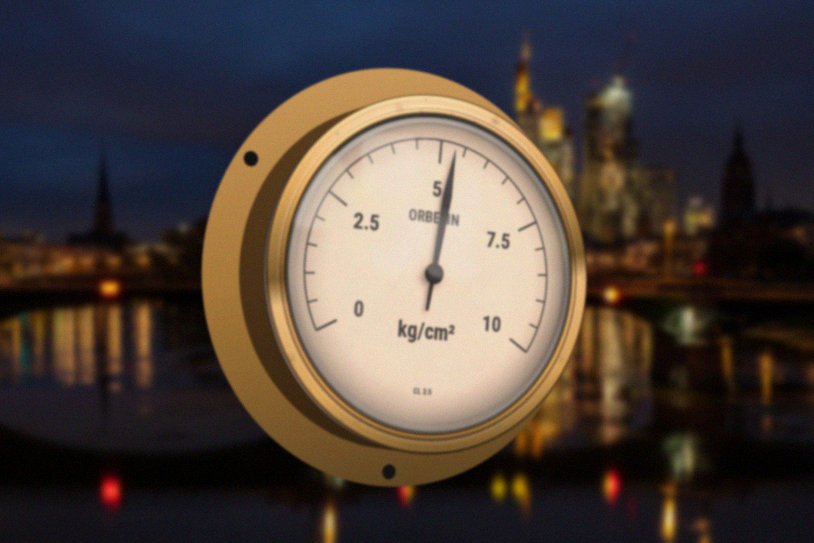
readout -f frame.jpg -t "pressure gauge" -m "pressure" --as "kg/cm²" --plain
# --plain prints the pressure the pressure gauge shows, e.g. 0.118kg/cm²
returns 5.25kg/cm²
